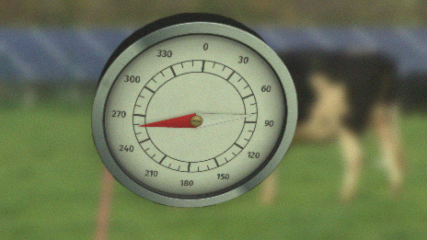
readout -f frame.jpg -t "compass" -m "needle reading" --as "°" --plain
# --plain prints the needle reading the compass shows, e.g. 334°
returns 260°
